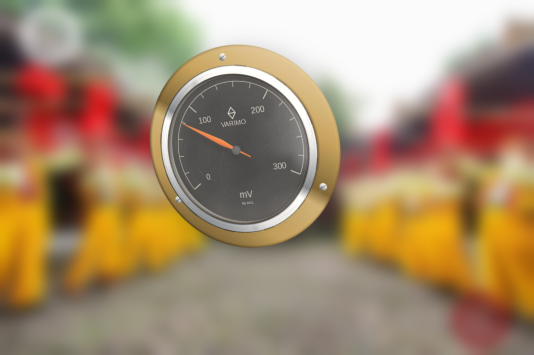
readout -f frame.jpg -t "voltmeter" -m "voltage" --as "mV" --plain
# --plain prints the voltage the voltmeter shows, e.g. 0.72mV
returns 80mV
